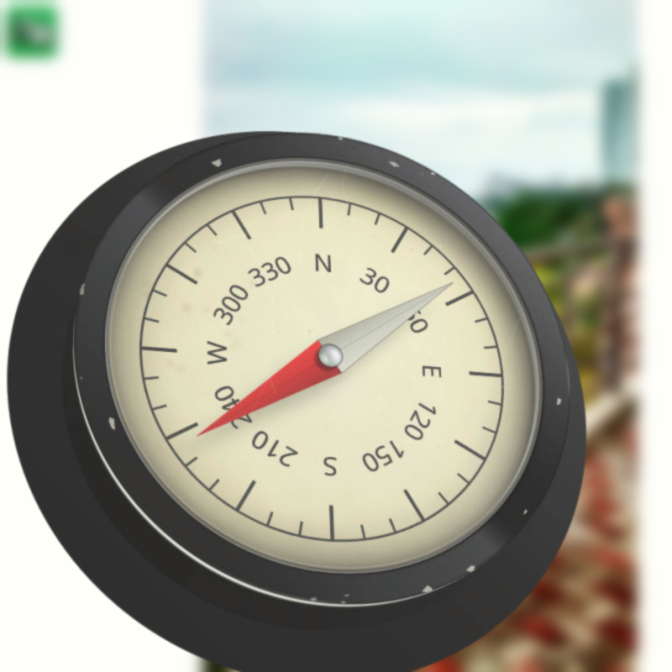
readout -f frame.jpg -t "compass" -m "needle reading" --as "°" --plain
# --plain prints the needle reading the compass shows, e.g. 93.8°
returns 235°
